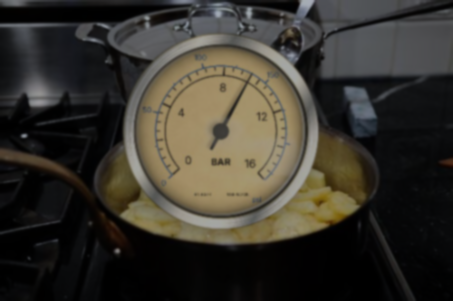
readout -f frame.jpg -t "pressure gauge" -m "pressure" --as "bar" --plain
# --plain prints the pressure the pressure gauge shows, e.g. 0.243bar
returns 9.5bar
